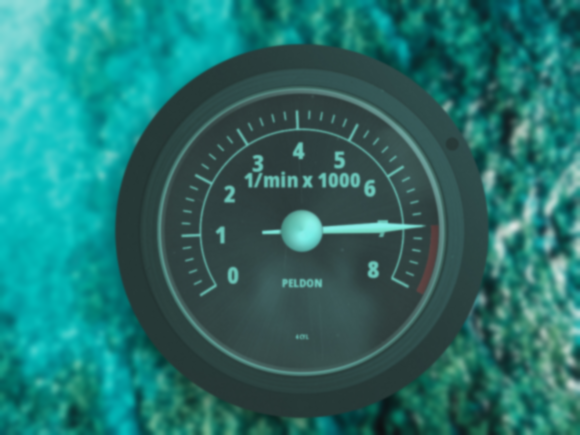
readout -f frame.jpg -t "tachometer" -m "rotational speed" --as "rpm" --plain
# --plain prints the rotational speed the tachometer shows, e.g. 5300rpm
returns 7000rpm
